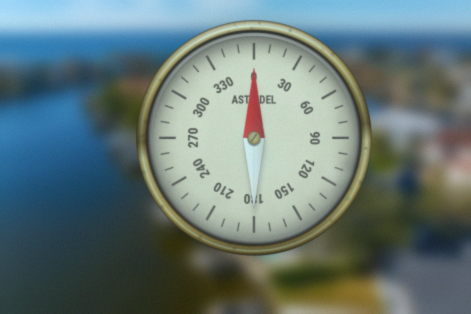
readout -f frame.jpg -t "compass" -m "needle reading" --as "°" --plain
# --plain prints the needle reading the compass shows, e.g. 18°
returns 0°
